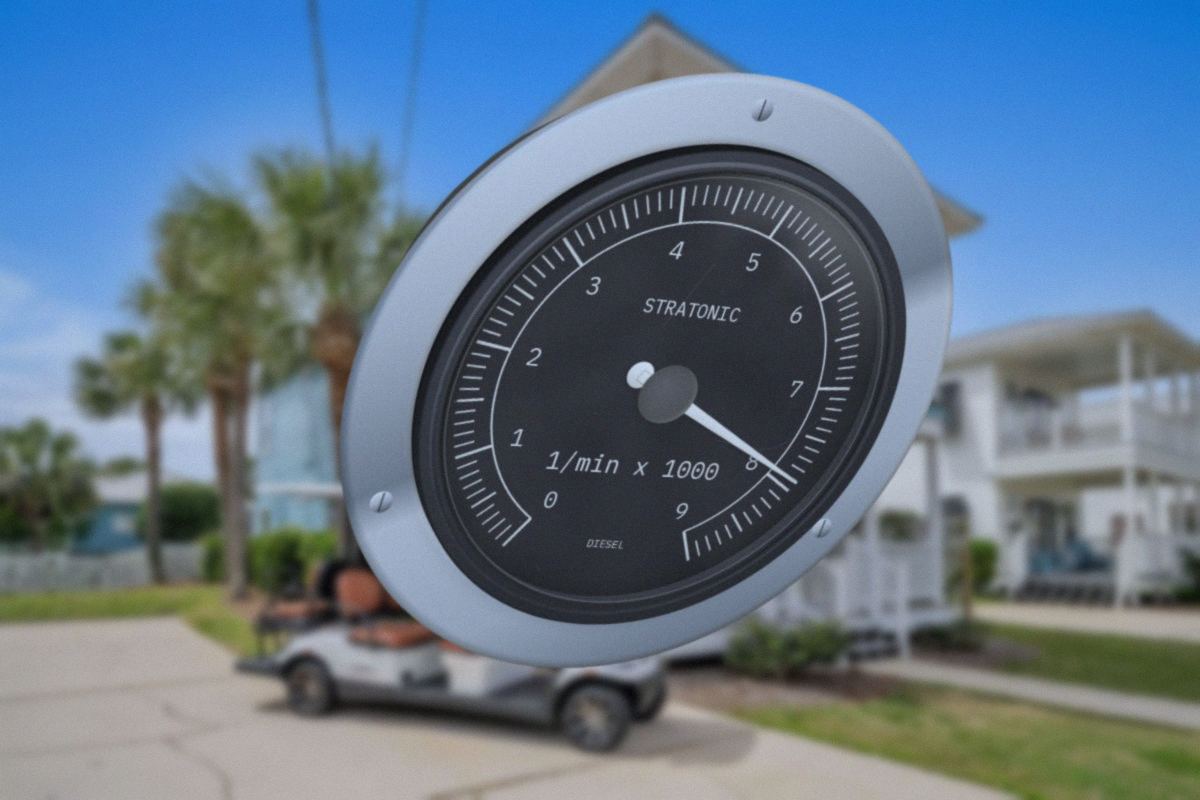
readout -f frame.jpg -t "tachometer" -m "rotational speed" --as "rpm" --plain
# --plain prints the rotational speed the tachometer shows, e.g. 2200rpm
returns 7900rpm
